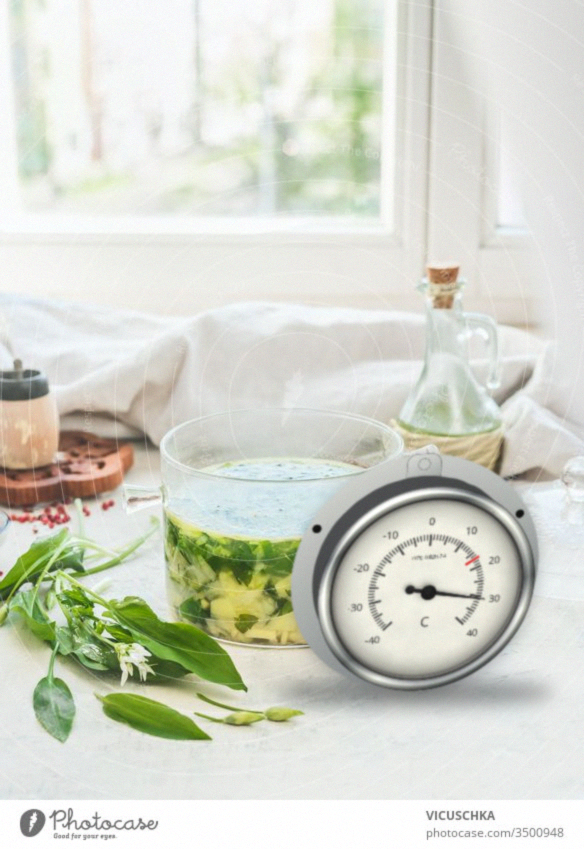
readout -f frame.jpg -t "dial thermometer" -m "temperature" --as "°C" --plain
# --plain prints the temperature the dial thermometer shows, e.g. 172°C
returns 30°C
